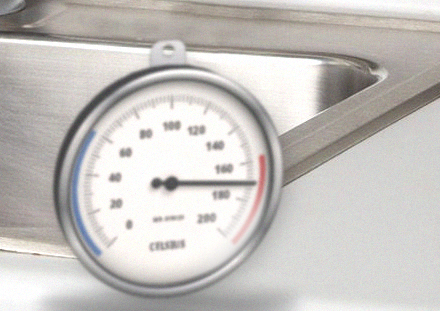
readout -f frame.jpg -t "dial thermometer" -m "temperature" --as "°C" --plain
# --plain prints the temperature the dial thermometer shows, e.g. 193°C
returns 170°C
